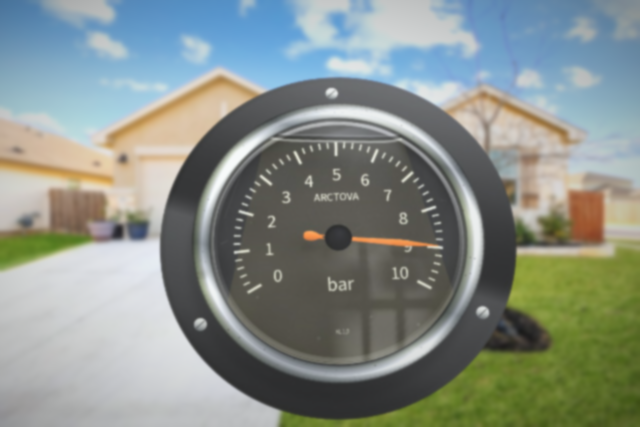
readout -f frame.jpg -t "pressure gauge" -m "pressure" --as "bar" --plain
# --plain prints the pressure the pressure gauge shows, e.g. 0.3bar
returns 9bar
